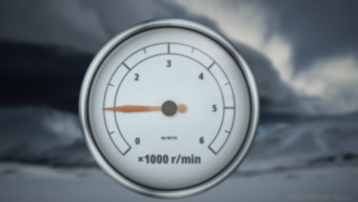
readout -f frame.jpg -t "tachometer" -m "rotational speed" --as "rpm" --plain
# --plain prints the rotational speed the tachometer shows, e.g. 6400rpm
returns 1000rpm
